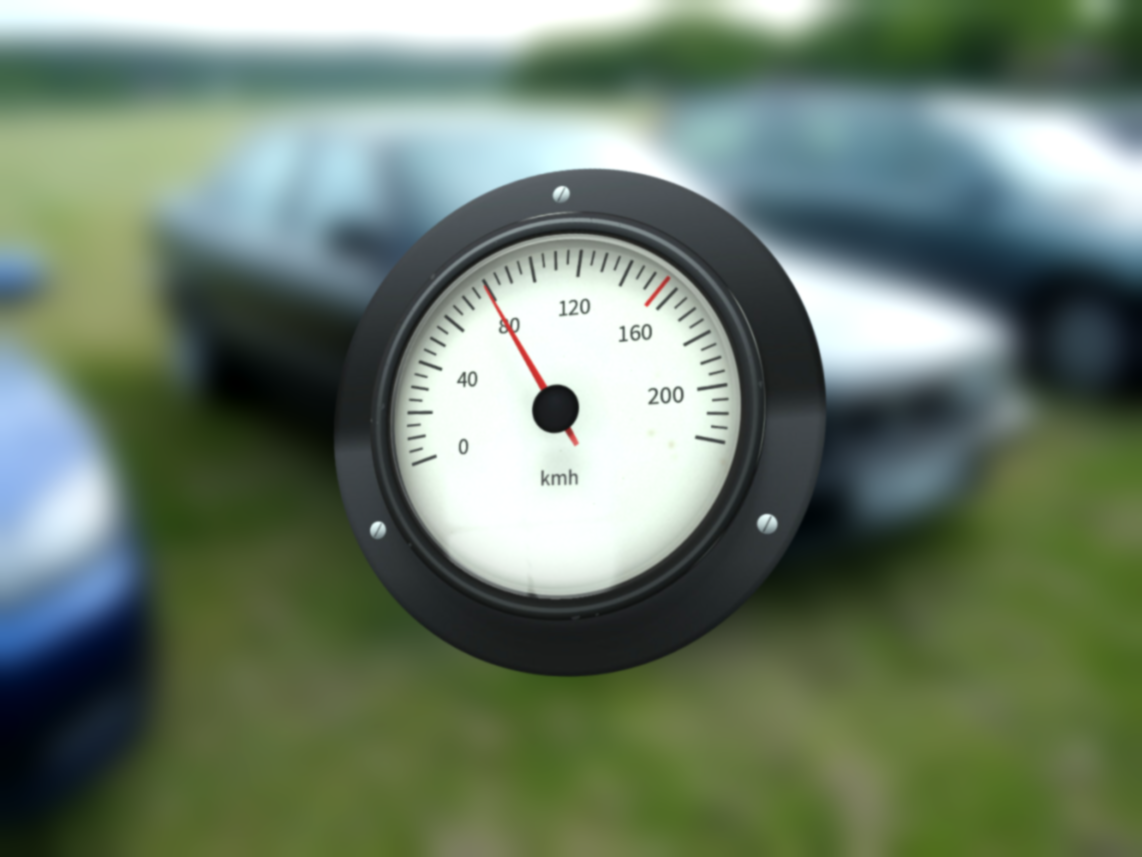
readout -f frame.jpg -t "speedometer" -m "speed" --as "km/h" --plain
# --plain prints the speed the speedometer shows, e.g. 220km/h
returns 80km/h
